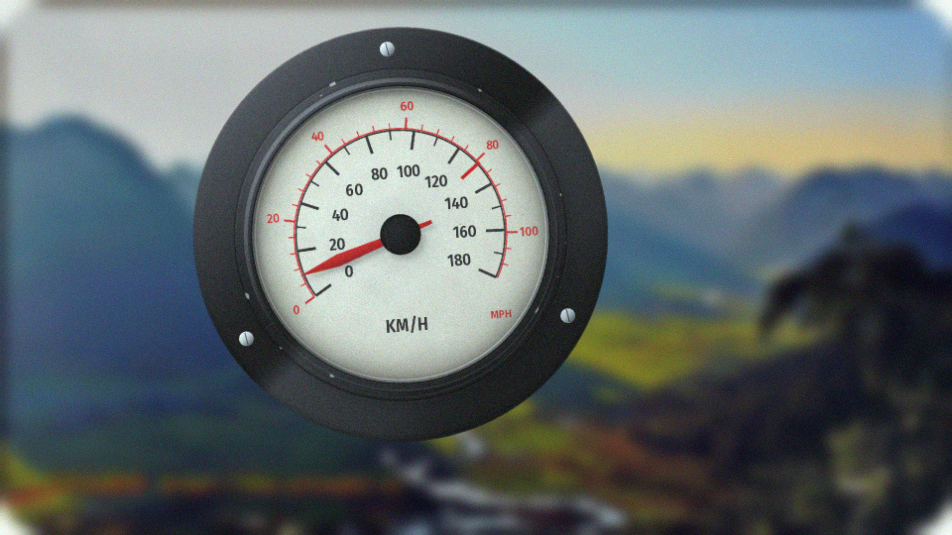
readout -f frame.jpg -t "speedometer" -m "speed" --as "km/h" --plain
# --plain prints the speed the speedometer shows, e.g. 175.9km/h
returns 10km/h
